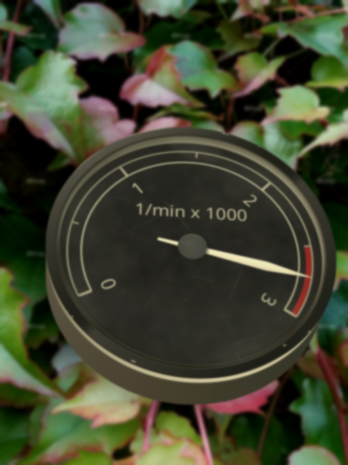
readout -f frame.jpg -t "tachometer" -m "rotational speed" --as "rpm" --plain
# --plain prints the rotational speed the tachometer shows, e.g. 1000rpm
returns 2750rpm
